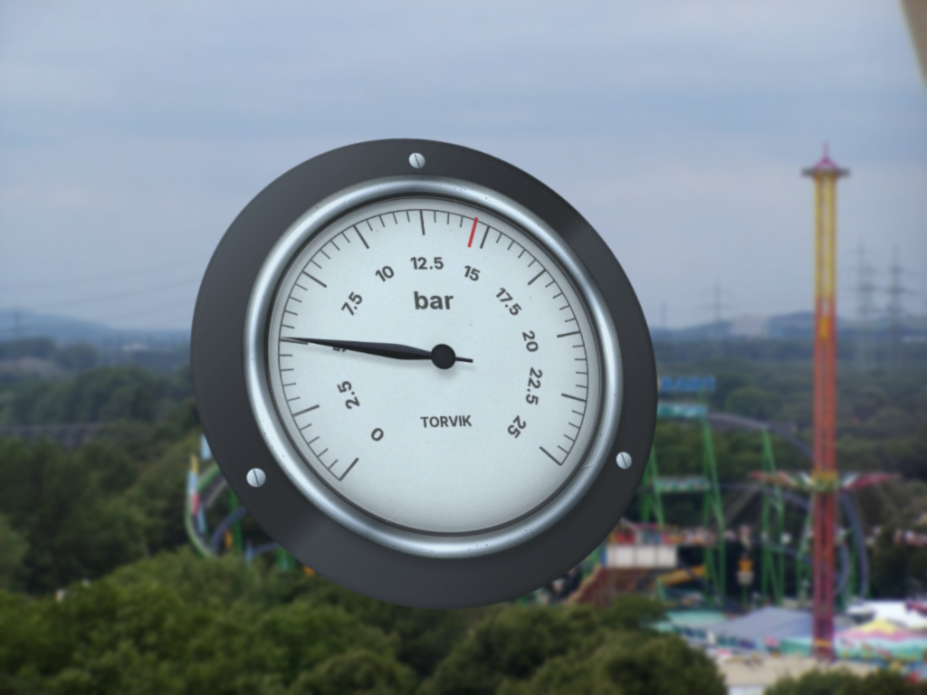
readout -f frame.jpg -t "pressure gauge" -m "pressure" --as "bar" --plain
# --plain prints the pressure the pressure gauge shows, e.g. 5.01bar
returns 5bar
